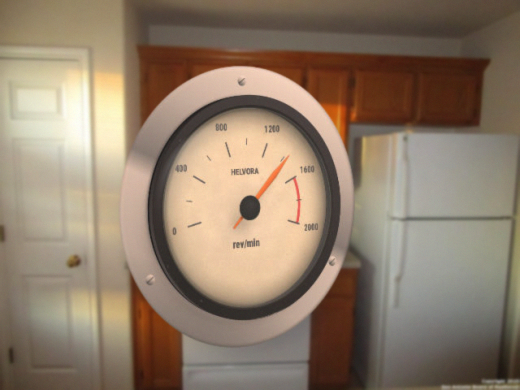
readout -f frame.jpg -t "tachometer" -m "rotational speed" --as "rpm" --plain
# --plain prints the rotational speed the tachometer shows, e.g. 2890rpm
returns 1400rpm
